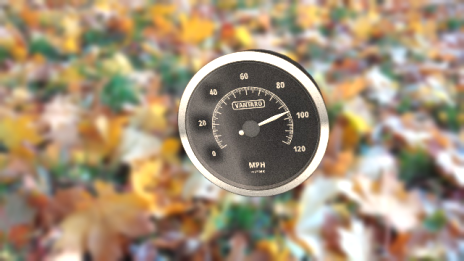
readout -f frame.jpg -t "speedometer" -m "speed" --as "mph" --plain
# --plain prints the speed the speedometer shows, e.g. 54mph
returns 95mph
